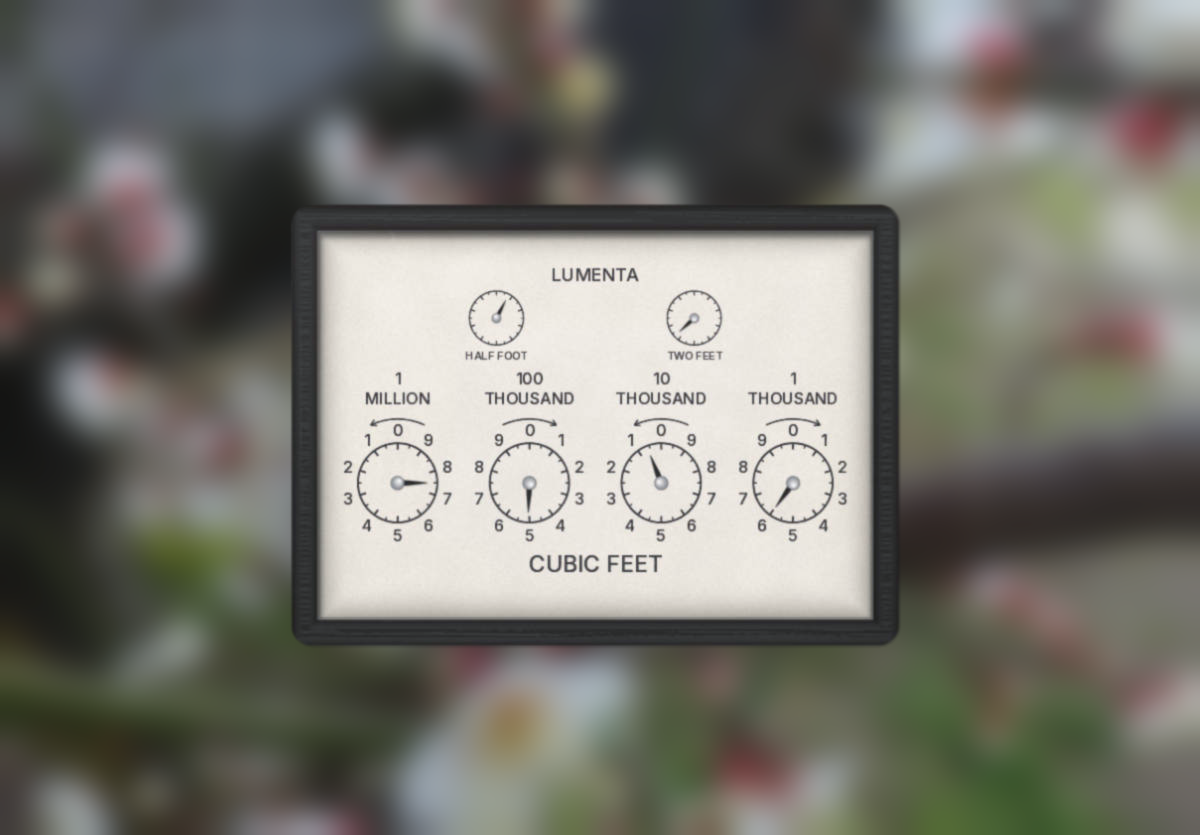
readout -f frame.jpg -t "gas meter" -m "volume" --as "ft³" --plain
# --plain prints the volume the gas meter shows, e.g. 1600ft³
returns 750600ft³
